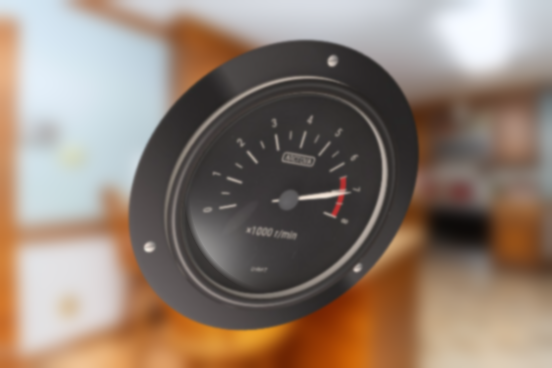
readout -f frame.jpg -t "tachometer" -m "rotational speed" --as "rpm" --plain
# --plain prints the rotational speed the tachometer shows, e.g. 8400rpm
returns 7000rpm
